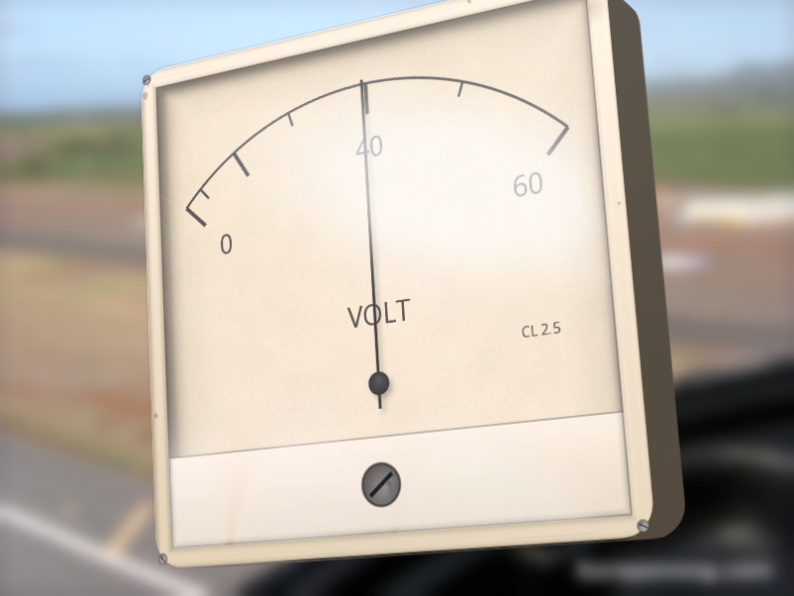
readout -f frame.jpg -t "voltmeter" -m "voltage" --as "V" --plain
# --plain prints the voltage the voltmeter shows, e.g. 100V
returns 40V
